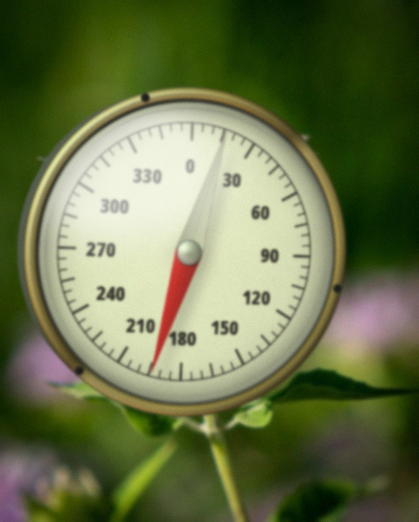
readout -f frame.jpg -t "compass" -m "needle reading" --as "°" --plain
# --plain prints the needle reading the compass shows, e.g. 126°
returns 195°
